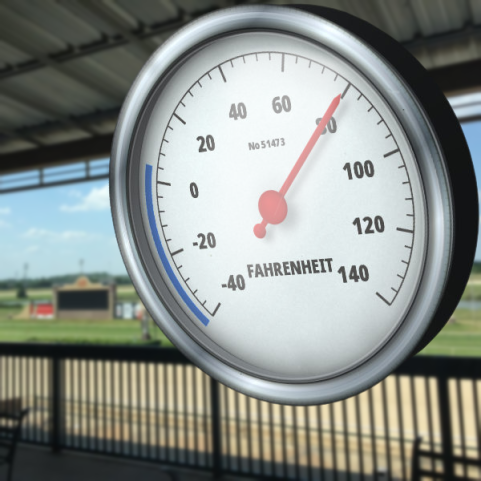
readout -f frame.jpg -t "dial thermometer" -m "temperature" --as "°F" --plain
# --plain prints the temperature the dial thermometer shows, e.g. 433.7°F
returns 80°F
